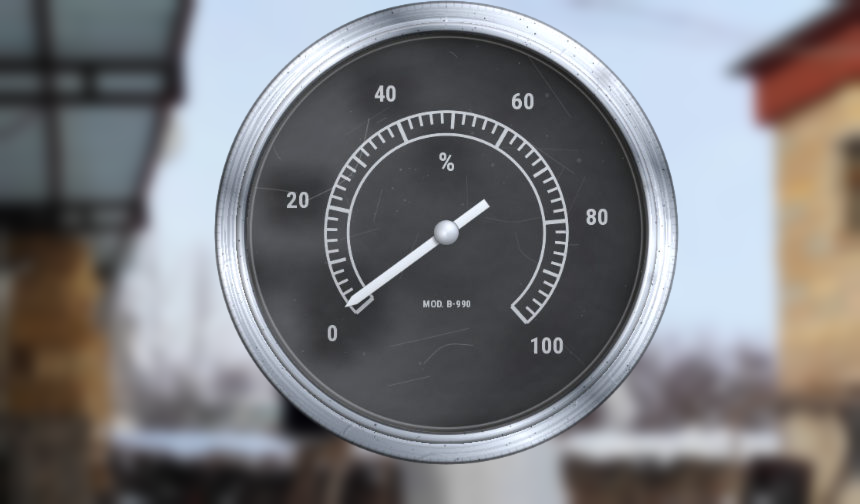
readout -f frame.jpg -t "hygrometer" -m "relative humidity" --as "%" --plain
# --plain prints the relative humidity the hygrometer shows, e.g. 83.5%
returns 2%
